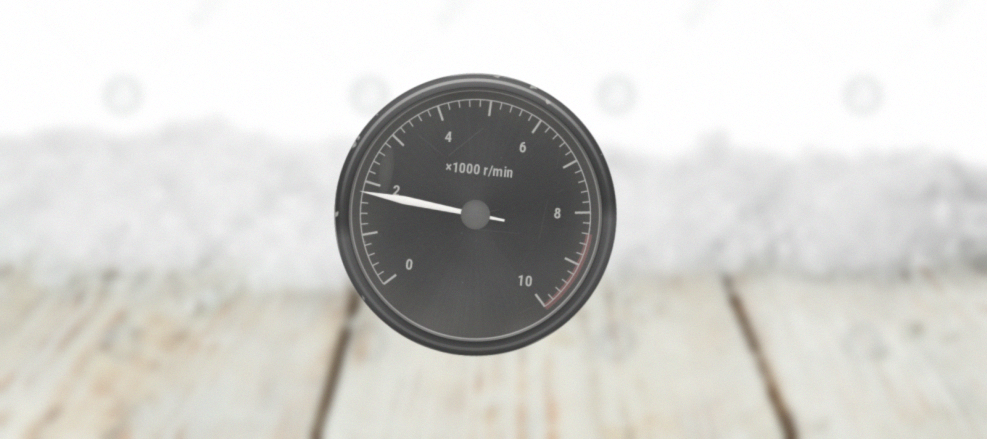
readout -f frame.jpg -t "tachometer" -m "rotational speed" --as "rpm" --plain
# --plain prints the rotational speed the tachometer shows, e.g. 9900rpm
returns 1800rpm
